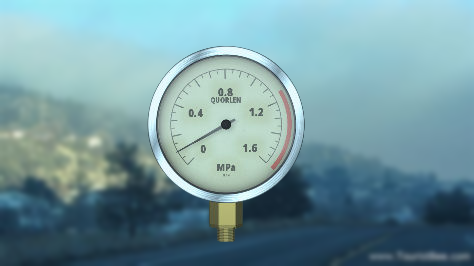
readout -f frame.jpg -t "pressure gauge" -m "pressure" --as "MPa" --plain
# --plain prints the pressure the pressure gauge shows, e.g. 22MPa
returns 0.1MPa
